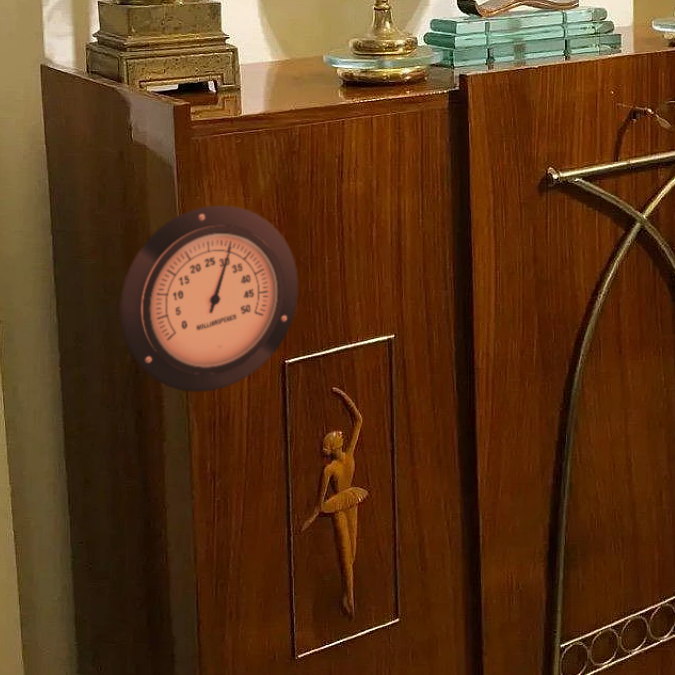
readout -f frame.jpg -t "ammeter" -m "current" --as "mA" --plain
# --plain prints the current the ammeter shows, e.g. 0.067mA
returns 30mA
